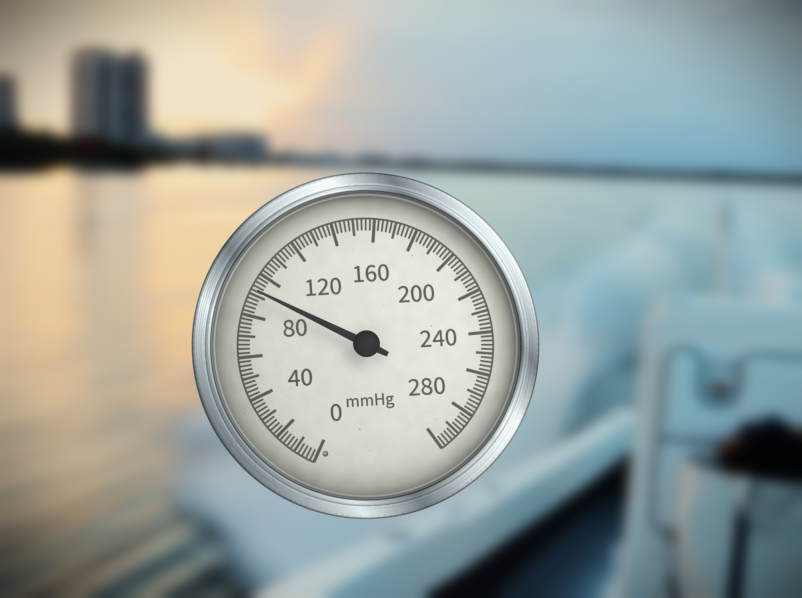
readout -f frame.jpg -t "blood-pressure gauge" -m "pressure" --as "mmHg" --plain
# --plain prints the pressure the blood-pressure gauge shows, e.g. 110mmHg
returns 92mmHg
